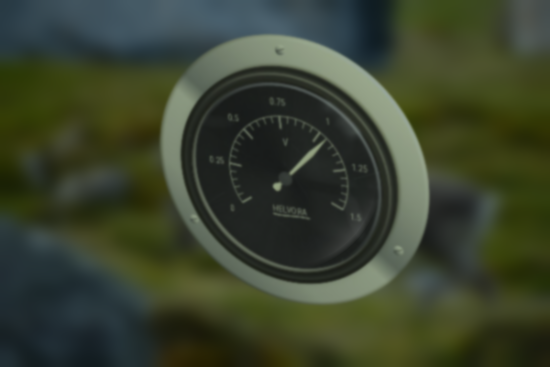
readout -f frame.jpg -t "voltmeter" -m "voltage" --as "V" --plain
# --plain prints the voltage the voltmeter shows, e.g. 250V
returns 1.05V
